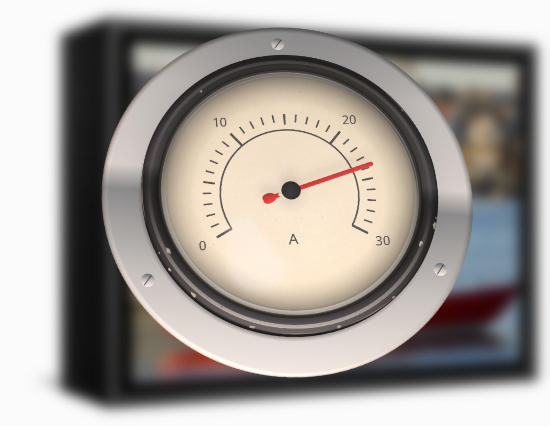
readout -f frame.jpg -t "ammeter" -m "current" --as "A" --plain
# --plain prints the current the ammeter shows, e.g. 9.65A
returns 24A
